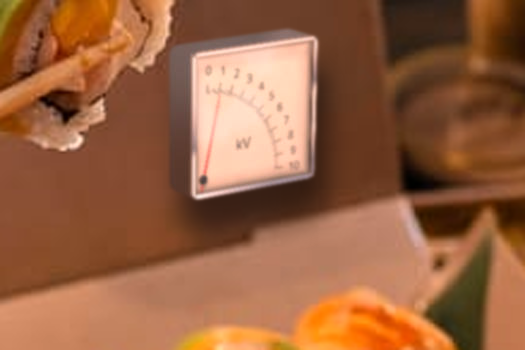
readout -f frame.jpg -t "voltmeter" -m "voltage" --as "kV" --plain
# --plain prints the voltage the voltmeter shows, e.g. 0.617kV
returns 1kV
